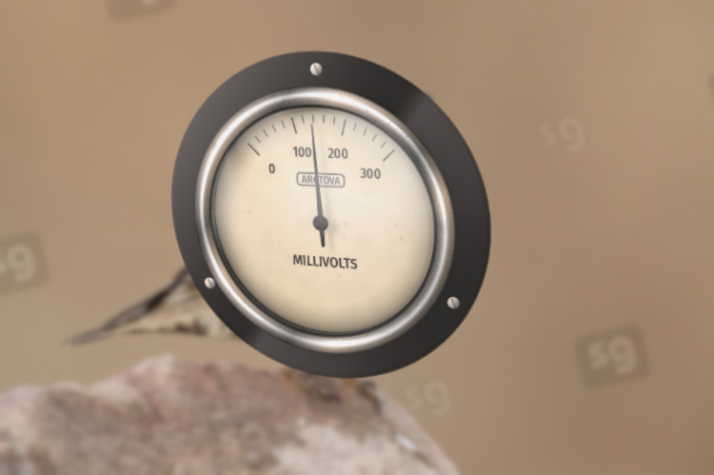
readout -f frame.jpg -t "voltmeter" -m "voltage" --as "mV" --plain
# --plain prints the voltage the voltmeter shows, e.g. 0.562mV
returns 140mV
